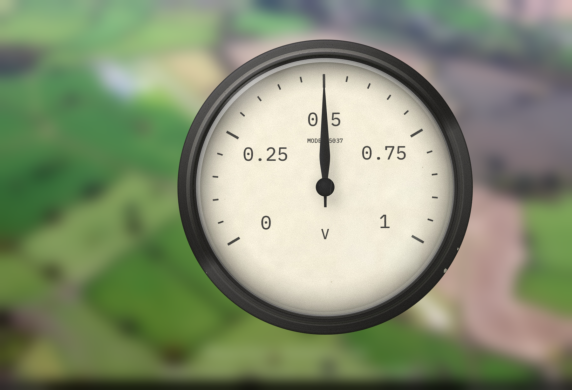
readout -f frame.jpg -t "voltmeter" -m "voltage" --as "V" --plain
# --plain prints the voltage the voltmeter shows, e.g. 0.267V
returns 0.5V
